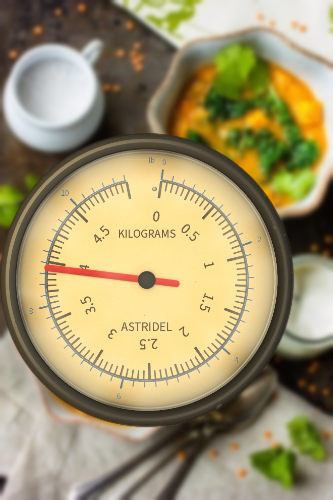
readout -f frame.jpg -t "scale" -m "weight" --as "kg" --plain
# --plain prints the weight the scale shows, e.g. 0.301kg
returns 3.95kg
